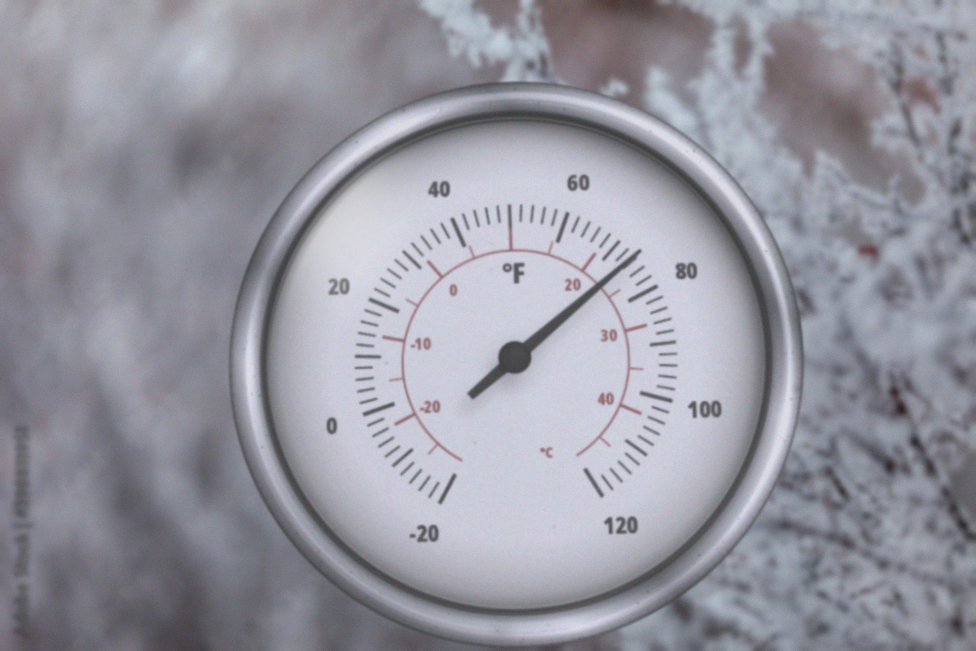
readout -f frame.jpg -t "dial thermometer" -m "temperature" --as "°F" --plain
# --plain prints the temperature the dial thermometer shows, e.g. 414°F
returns 74°F
